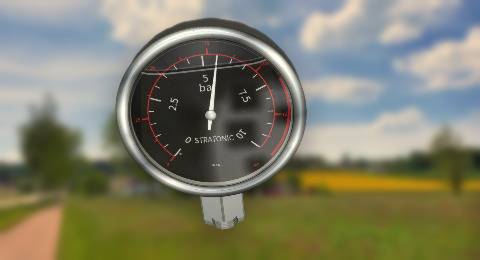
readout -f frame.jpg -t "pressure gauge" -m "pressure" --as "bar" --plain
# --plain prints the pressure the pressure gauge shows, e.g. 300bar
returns 5.5bar
